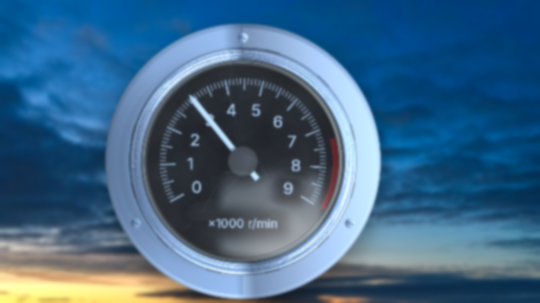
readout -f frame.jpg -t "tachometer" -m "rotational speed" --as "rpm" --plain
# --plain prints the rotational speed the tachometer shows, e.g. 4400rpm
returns 3000rpm
